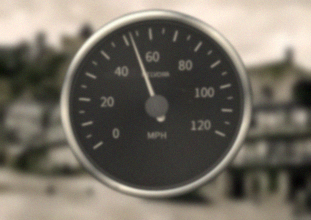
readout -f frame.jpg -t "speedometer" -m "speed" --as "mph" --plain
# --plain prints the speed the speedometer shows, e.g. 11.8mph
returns 52.5mph
